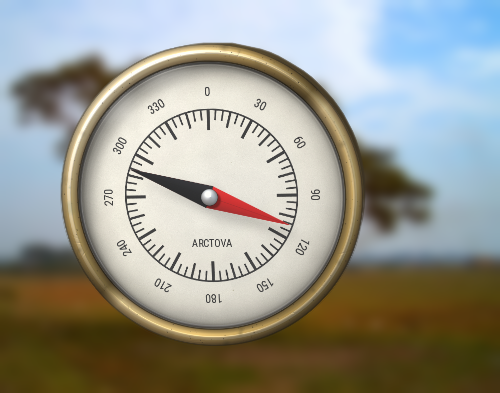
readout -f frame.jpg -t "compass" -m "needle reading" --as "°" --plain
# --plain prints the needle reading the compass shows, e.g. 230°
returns 110°
